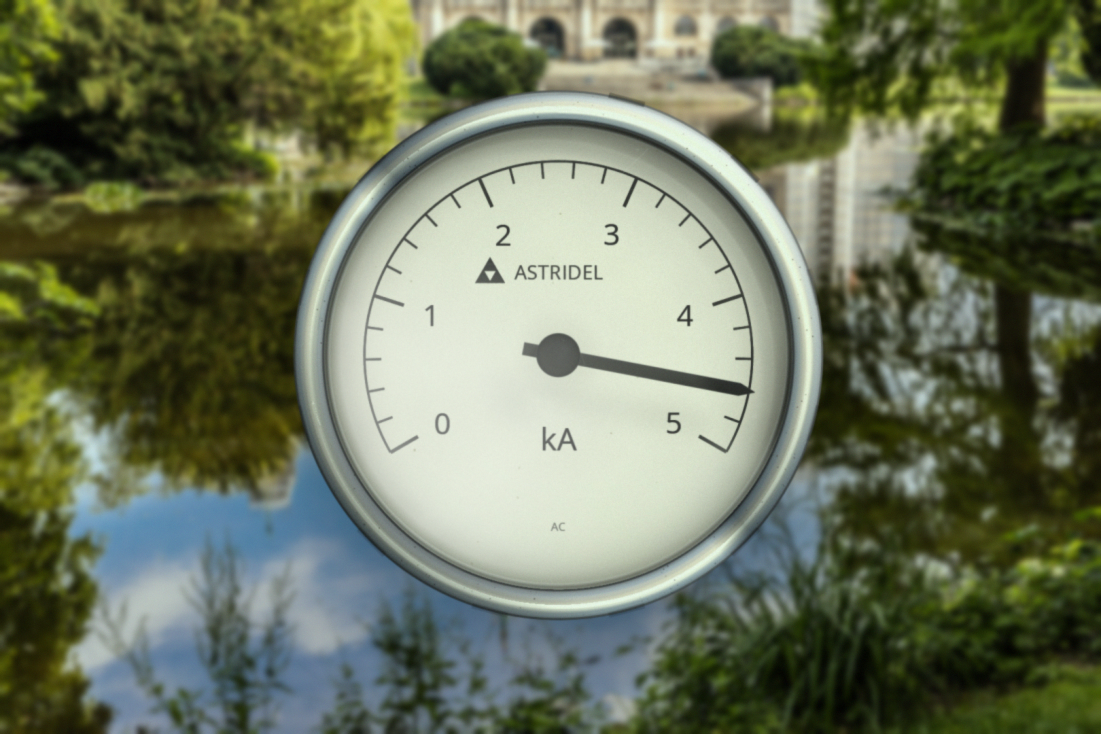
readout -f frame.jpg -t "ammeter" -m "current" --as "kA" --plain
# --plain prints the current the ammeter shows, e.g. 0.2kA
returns 4.6kA
